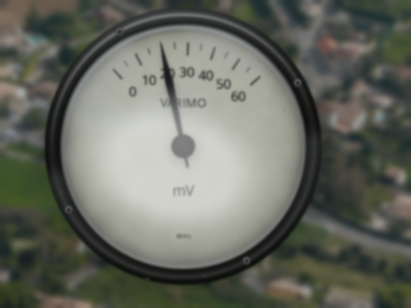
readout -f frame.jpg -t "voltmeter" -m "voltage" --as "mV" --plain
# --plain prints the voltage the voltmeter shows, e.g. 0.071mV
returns 20mV
